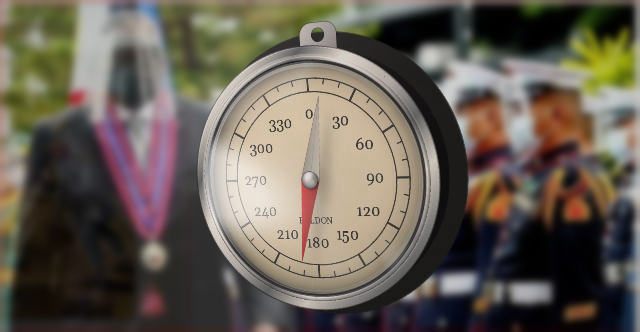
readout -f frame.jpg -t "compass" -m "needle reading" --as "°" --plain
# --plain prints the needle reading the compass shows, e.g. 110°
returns 190°
